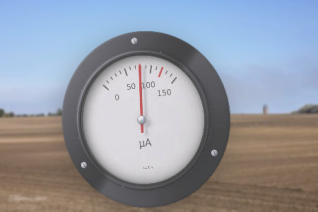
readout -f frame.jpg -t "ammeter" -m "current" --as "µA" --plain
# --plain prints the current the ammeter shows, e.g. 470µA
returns 80µA
